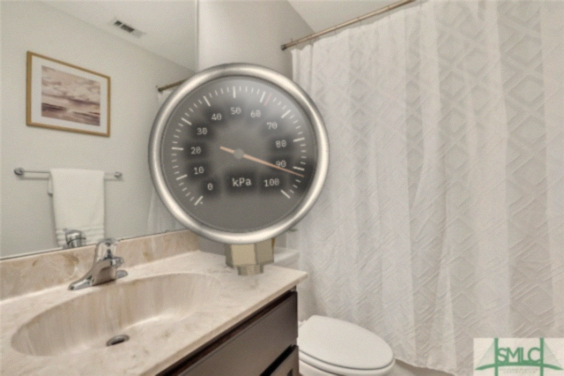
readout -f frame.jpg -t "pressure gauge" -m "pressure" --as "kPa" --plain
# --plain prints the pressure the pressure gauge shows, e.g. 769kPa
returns 92kPa
